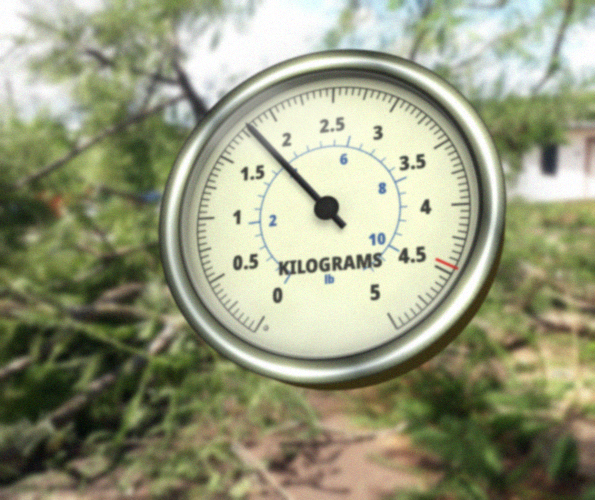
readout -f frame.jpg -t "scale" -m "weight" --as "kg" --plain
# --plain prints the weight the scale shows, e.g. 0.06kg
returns 1.8kg
